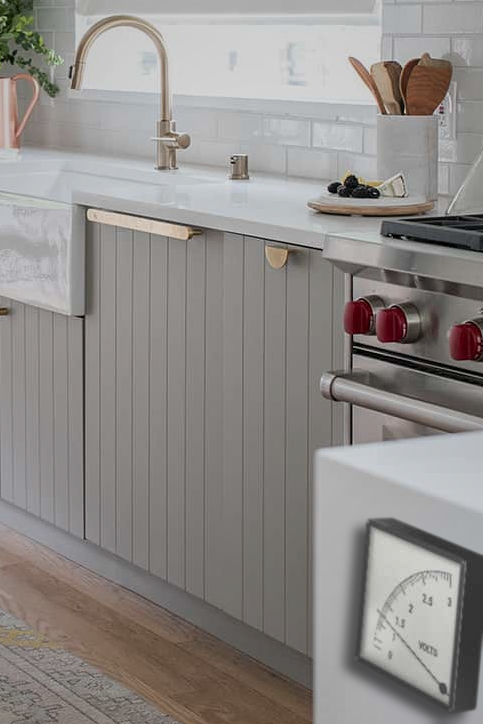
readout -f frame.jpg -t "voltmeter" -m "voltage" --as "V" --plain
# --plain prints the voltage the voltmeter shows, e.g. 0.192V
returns 1.25V
